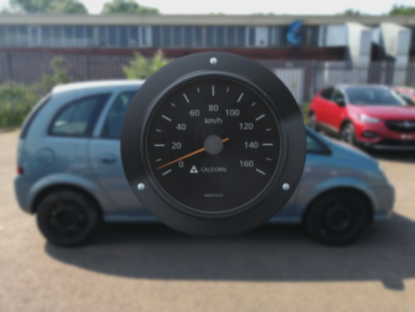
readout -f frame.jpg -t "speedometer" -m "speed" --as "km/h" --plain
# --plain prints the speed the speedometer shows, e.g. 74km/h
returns 5km/h
